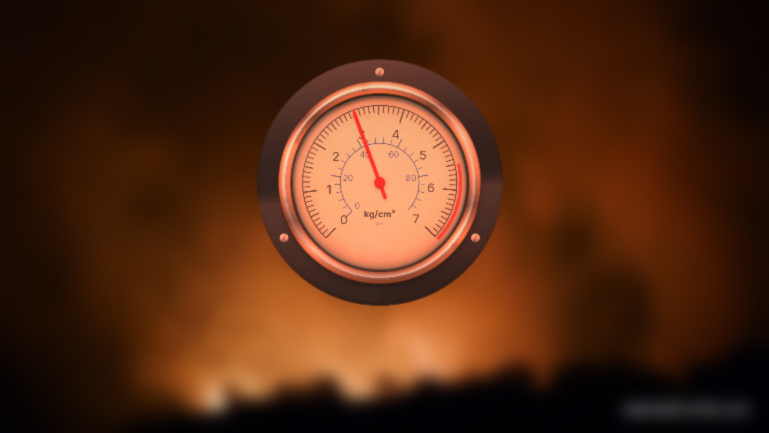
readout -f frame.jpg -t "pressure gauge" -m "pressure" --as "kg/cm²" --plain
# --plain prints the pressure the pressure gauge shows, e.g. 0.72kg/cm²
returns 3kg/cm²
